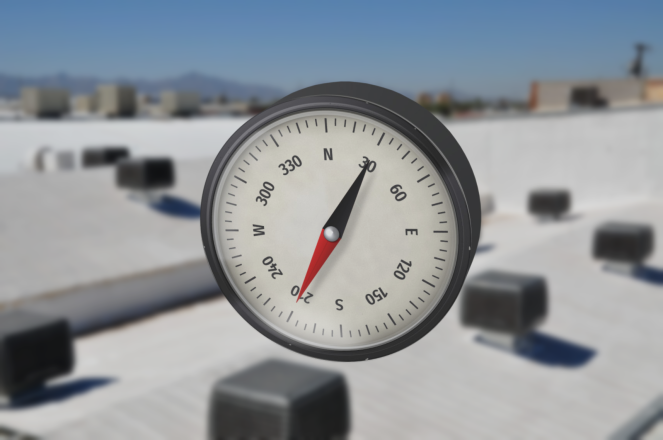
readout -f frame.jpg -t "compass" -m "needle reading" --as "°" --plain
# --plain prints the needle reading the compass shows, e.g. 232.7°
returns 210°
